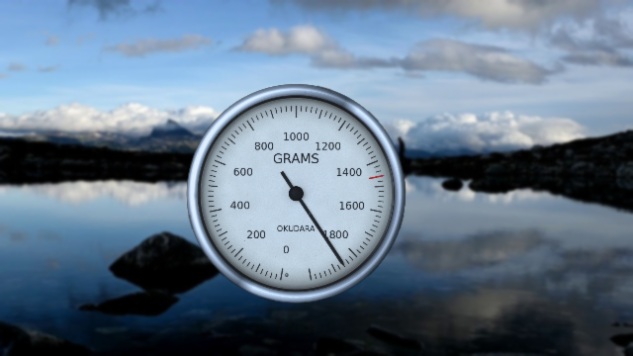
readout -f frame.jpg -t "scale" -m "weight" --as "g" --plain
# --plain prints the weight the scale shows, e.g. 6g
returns 1860g
